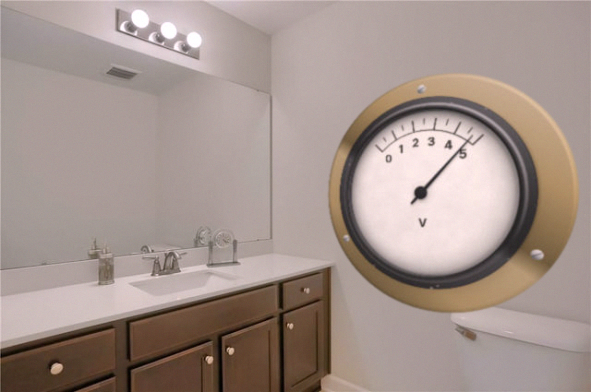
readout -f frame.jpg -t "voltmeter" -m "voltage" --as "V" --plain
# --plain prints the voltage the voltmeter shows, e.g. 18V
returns 4.75V
